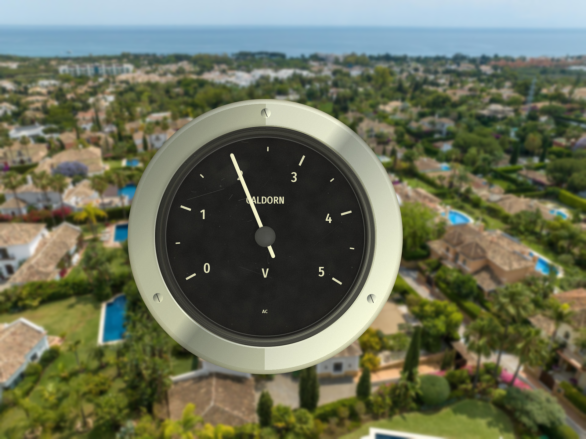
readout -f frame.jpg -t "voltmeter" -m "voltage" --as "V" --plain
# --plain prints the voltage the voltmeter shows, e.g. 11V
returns 2V
